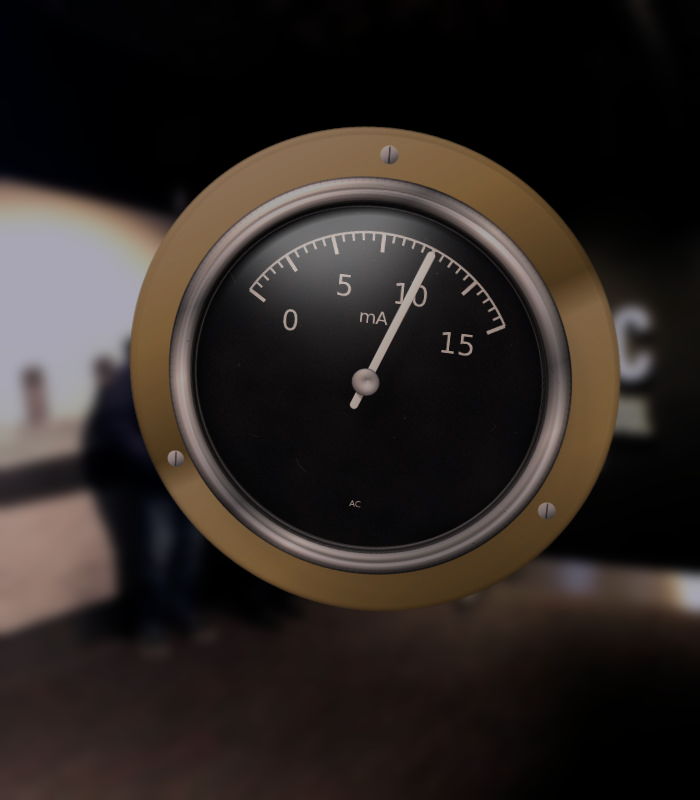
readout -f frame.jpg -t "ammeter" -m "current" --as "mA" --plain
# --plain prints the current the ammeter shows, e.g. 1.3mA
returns 10mA
